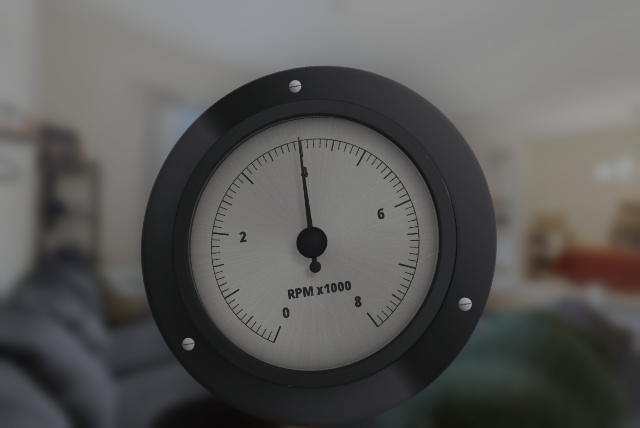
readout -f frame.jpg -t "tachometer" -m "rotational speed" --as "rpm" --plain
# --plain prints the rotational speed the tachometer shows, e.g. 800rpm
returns 4000rpm
